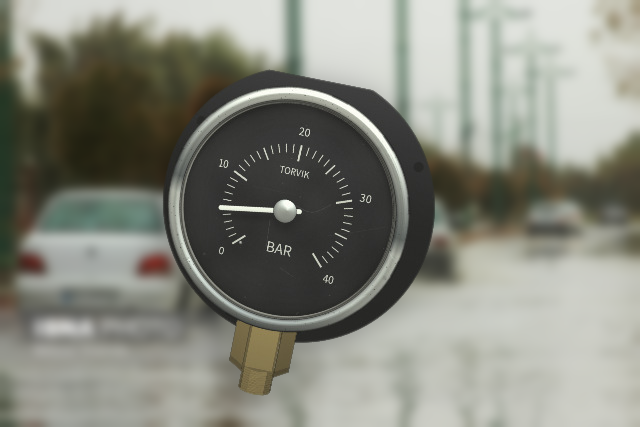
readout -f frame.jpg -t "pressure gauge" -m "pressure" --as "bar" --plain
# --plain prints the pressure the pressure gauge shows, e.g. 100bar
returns 5bar
